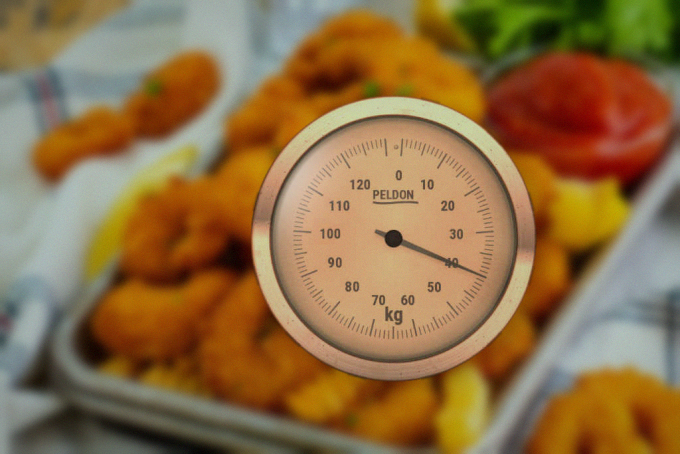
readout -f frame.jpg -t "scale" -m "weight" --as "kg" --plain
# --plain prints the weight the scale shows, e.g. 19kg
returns 40kg
